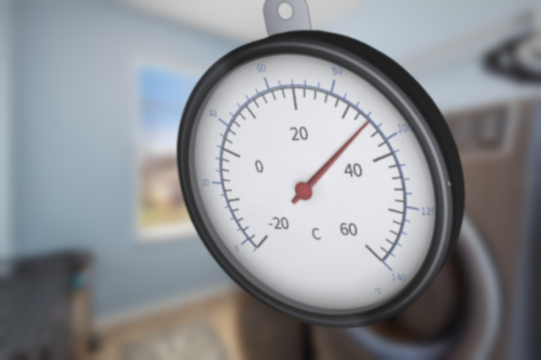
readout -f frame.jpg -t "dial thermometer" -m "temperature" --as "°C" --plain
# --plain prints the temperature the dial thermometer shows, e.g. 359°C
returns 34°C
